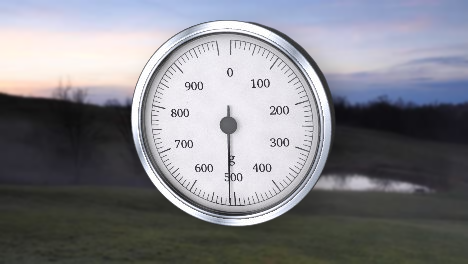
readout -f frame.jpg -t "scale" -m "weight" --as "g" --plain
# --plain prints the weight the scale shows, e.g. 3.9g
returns 510g
